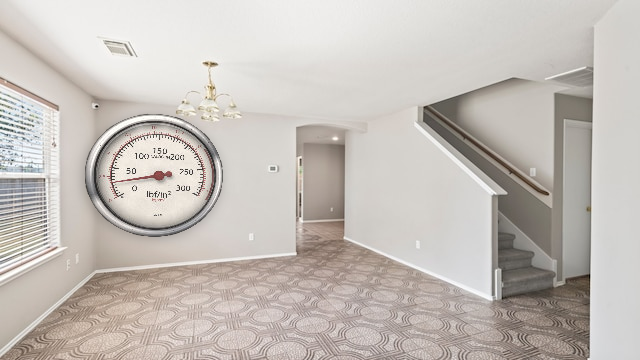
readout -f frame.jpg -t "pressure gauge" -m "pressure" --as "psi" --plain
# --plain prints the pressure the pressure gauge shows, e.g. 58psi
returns 25psi
